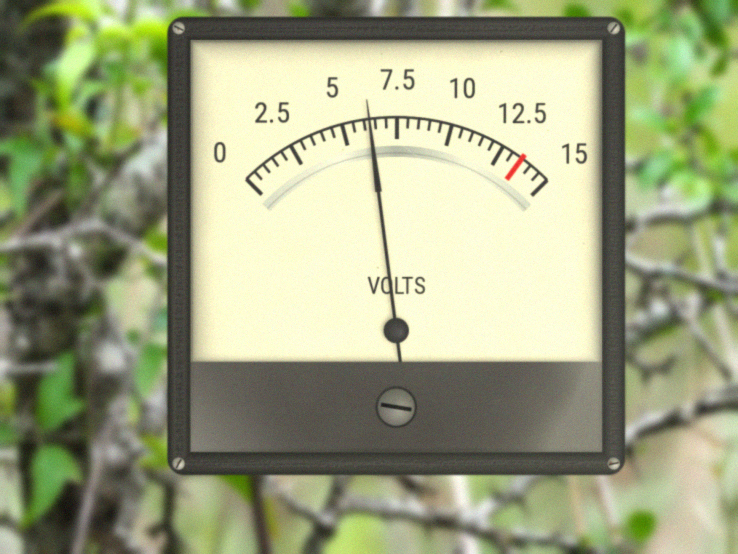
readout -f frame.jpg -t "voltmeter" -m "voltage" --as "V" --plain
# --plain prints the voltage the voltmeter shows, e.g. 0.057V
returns 6.25V
